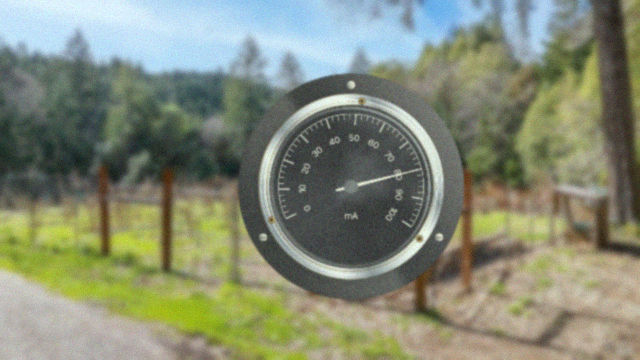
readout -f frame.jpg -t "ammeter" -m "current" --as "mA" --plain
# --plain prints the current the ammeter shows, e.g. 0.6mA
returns 80mA
